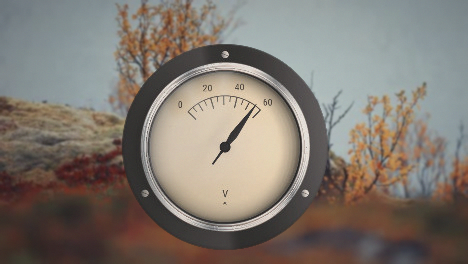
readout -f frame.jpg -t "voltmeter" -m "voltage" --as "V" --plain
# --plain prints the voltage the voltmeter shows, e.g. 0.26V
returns 55V
